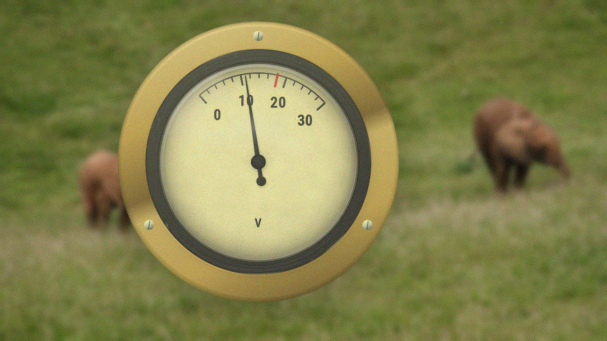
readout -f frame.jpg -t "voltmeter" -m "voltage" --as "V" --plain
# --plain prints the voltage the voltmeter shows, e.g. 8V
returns 11V
